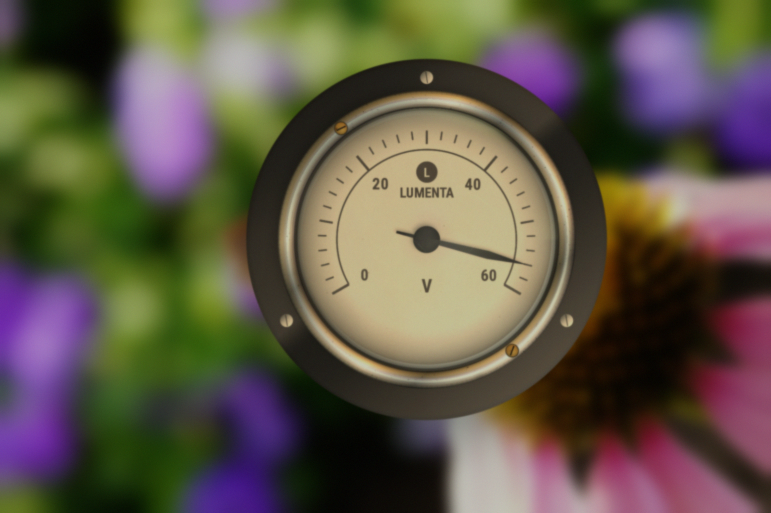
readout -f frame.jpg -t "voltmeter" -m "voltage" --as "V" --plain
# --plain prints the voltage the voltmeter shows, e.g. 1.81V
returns 56V
